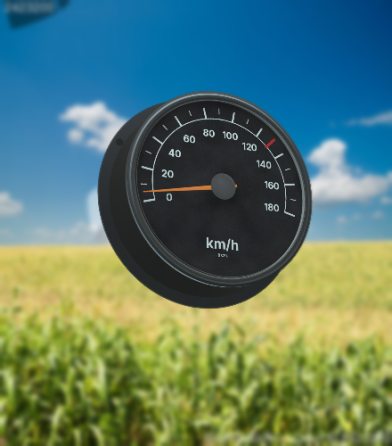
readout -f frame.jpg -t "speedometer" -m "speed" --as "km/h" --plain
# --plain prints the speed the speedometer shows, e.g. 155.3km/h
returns 5km/h
